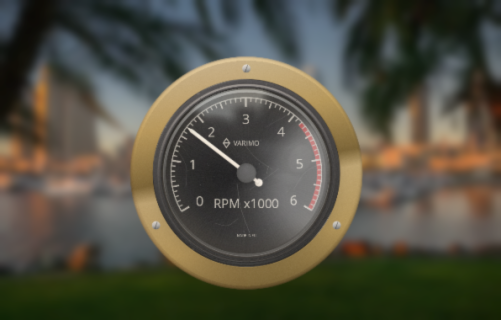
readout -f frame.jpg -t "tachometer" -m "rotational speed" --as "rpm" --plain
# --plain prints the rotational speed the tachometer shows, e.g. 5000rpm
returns 1700rpm
